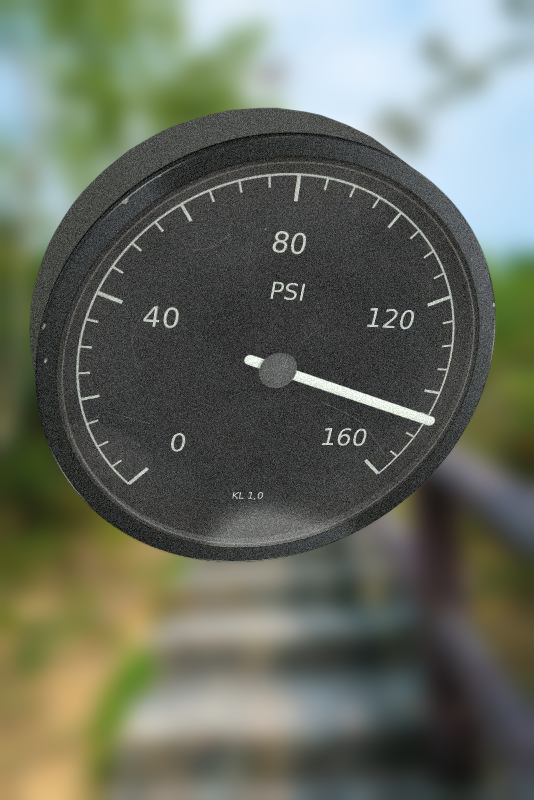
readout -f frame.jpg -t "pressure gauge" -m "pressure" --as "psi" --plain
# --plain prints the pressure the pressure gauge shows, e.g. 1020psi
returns 145psi
